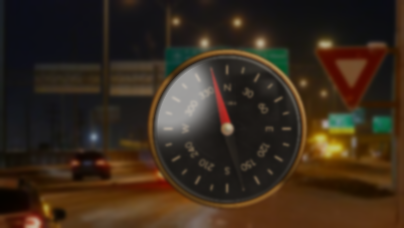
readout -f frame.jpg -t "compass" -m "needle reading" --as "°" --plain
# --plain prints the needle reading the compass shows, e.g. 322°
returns 345°
